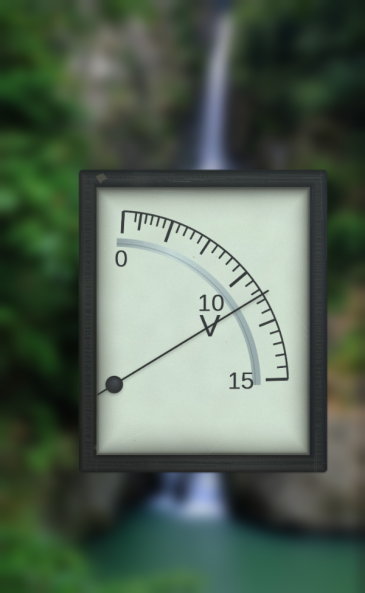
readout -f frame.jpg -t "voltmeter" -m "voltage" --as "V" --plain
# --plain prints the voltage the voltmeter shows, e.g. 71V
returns 11.25V
